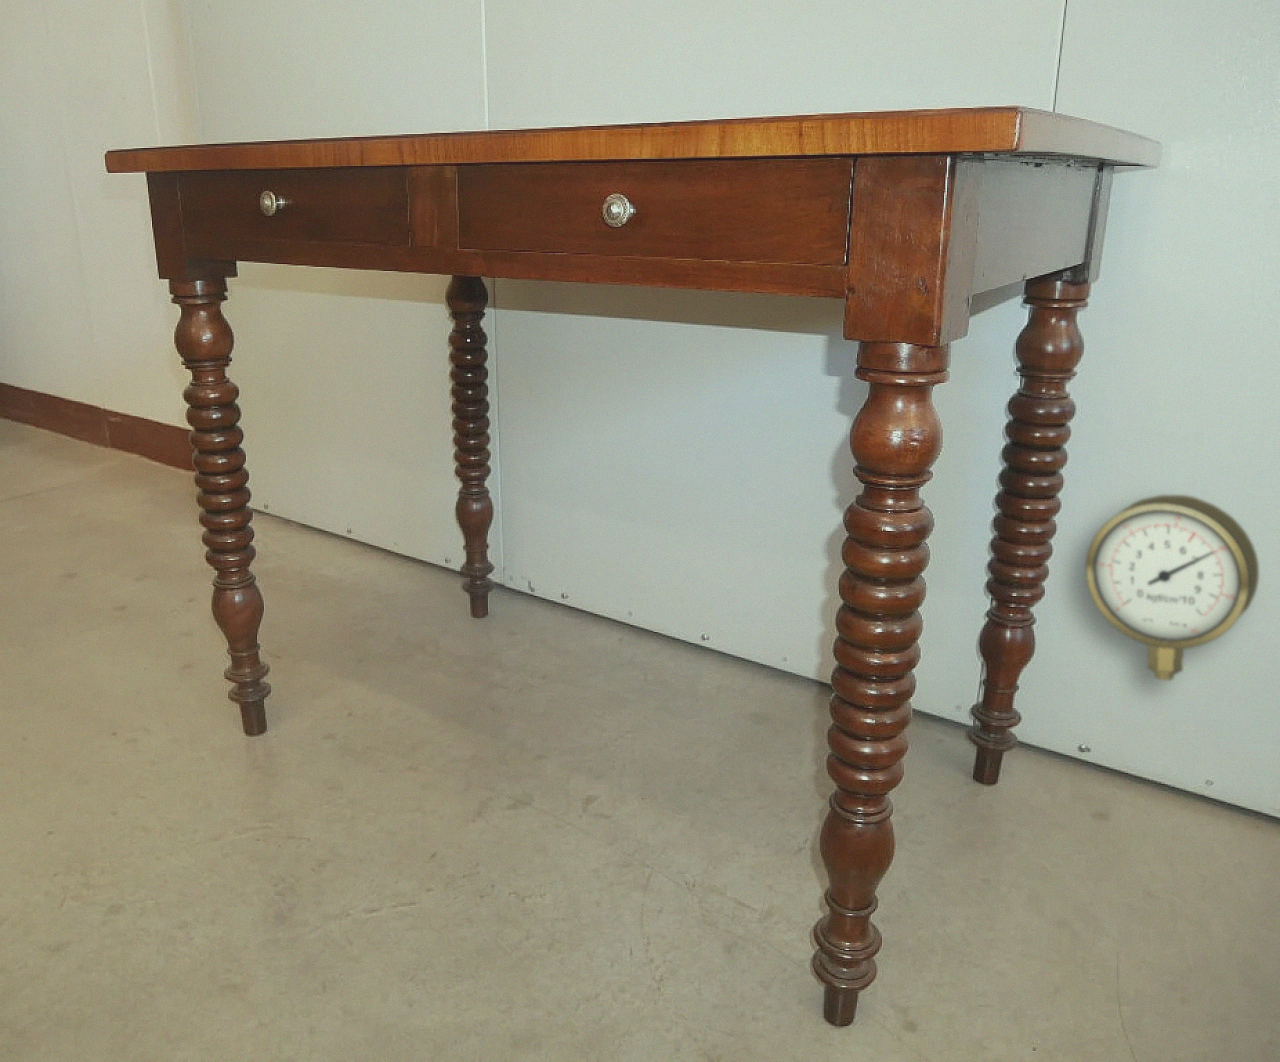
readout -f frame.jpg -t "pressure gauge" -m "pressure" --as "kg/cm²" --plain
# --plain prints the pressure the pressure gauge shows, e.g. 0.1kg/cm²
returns 7kg/cm²
